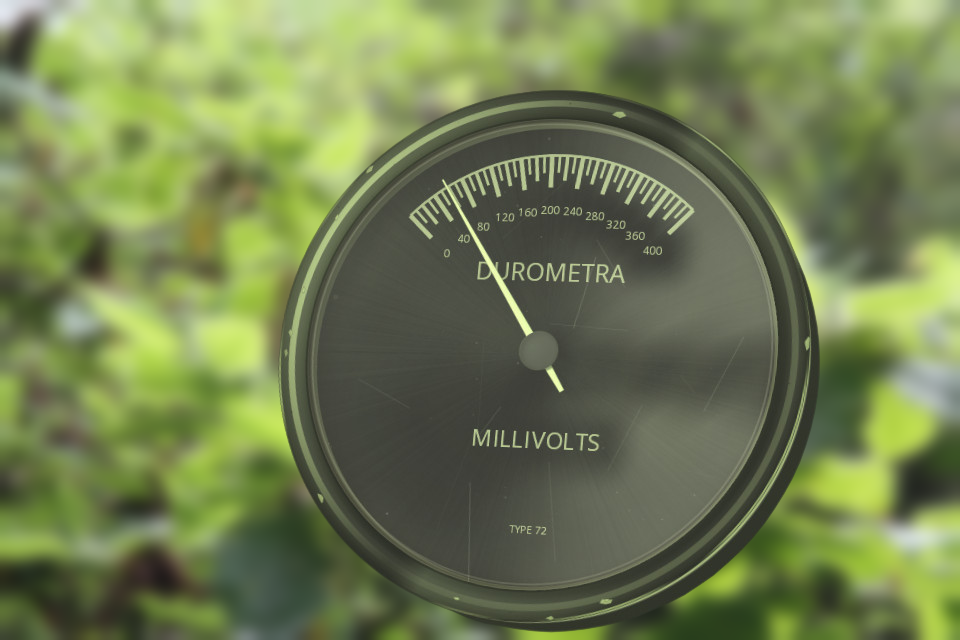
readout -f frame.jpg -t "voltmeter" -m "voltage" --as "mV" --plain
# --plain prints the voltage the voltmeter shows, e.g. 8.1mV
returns 60mV
